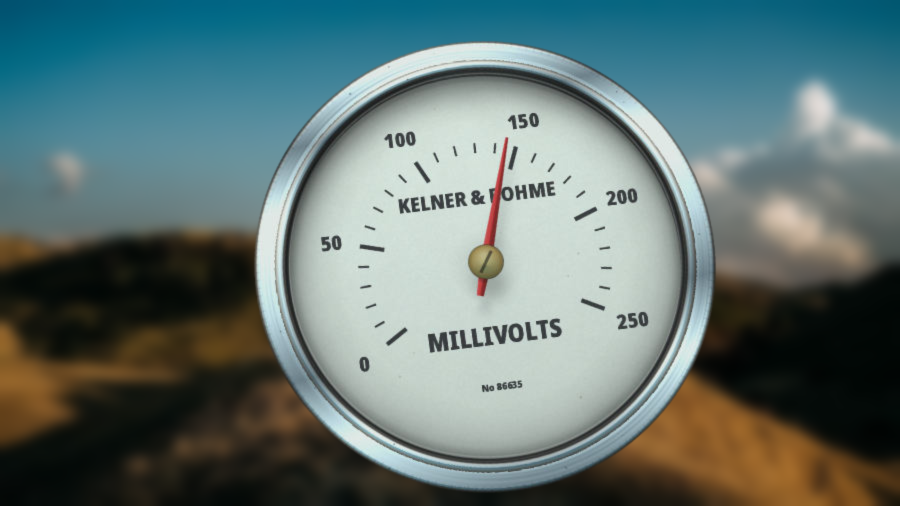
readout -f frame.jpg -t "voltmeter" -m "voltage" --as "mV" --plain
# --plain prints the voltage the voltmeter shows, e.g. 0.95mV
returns 145mV
